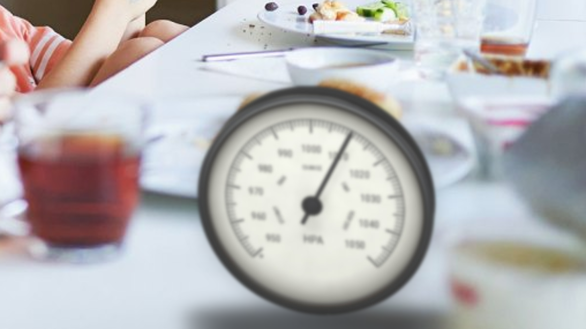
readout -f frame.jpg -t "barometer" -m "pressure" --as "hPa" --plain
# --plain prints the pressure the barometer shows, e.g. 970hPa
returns 1010hPa
